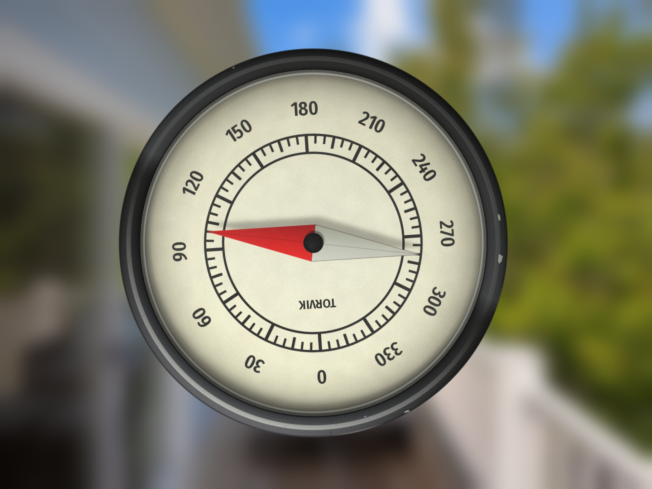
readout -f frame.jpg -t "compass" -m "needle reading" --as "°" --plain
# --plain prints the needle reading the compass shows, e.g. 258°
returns 100°
